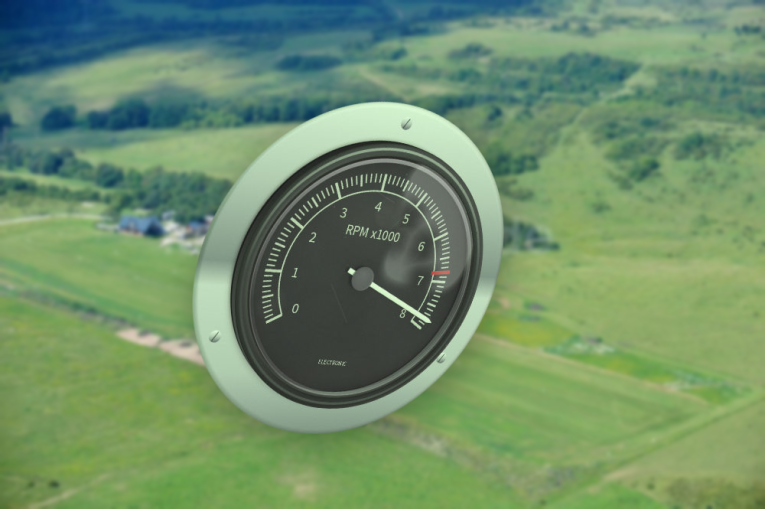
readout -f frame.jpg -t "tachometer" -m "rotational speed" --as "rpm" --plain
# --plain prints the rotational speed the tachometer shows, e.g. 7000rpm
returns 7800rpm
